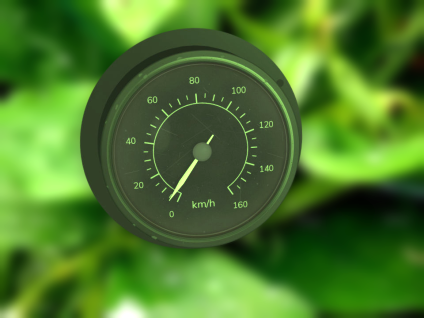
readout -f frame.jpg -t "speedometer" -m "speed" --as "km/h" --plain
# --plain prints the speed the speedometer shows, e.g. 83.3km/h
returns 5km/h
